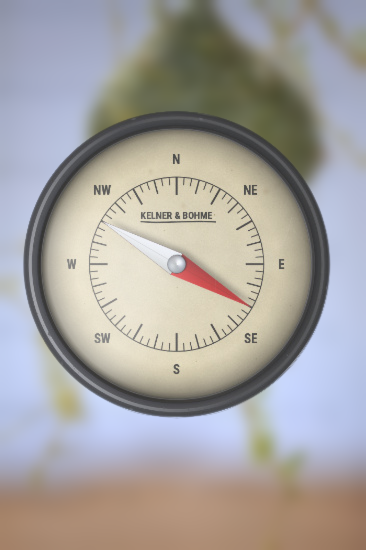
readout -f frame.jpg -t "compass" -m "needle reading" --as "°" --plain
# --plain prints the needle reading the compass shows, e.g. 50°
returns 120°
